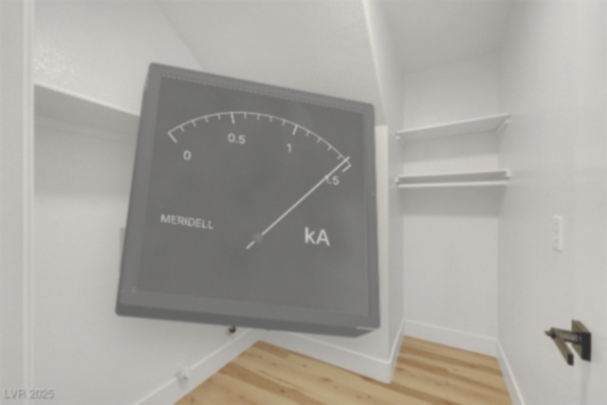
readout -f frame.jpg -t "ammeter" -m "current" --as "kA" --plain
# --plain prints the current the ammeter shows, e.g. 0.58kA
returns 1.45kA
